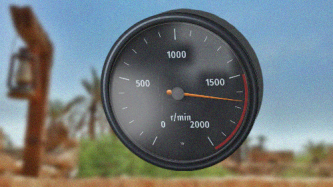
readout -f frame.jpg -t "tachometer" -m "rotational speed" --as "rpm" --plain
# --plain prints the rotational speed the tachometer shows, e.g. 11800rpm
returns 1650rpm
